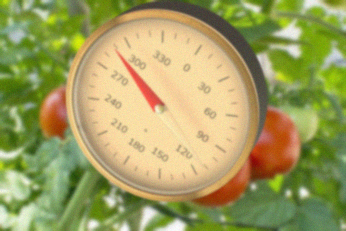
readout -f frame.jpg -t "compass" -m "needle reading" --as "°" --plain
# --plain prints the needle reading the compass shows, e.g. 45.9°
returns 290°
